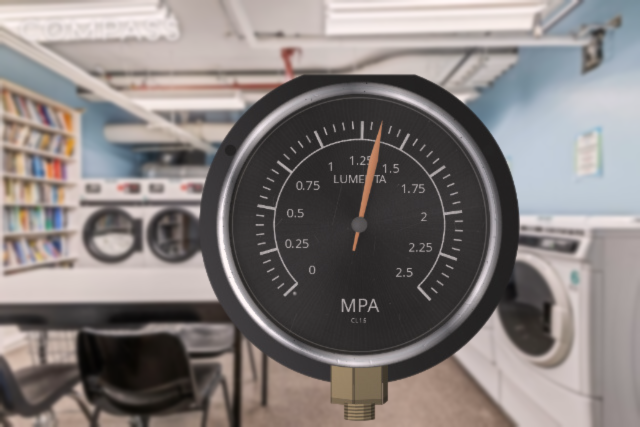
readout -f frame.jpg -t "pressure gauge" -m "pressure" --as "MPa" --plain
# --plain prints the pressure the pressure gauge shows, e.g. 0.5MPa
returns 1.35MPa
